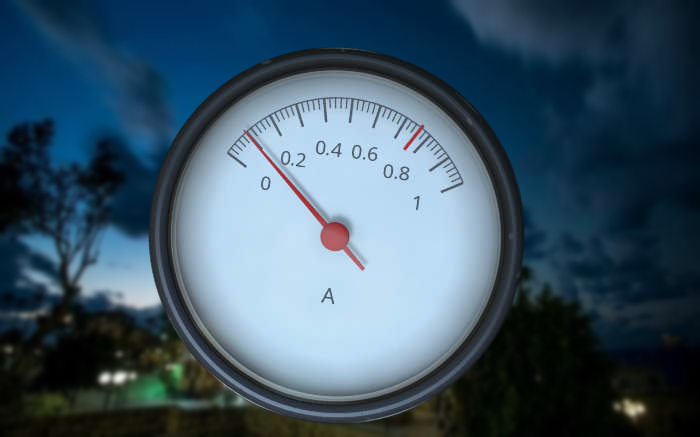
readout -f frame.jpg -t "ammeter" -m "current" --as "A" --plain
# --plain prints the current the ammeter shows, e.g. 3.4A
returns 0.1A
